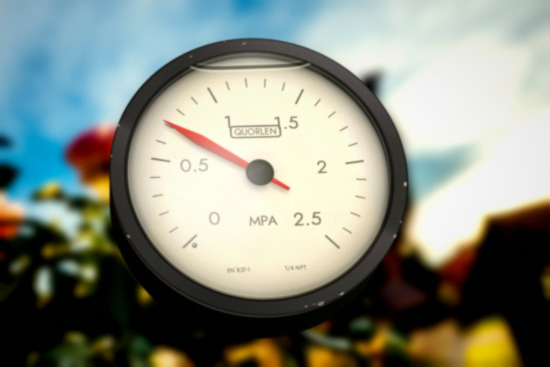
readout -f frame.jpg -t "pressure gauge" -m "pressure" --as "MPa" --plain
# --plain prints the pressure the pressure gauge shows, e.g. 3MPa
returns 0.7MPa
